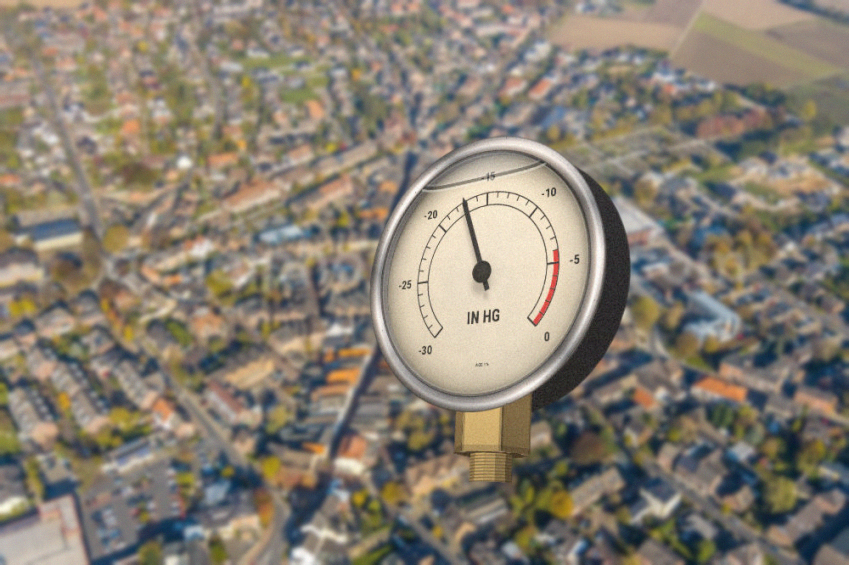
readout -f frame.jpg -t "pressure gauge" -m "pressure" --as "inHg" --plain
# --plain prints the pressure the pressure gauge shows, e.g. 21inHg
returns -17inHg
